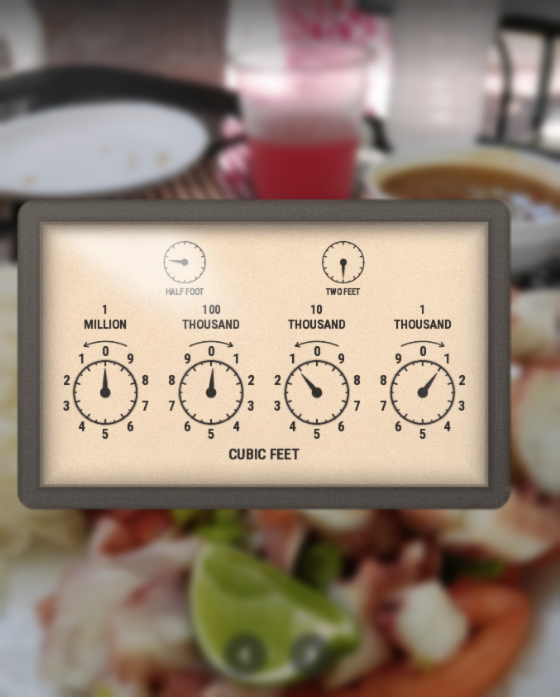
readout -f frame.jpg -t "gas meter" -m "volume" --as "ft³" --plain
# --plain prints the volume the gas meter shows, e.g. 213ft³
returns 1100ft³
